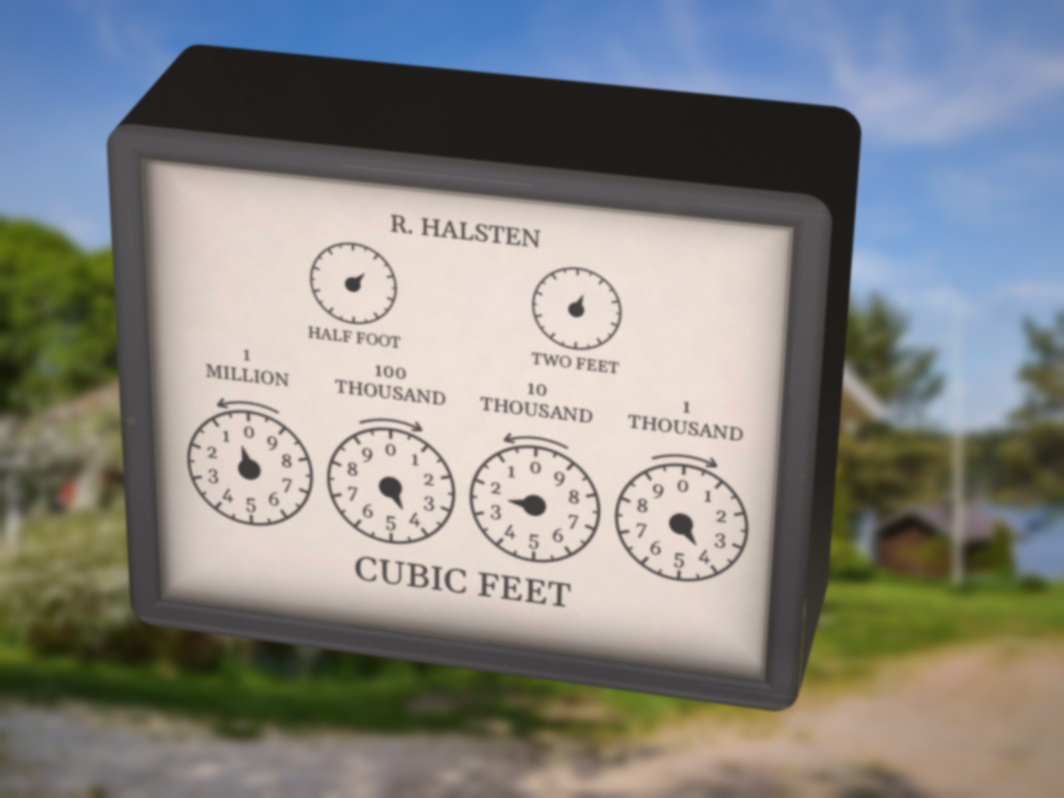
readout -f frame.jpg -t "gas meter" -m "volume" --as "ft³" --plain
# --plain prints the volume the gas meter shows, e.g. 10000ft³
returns 42400ft³
